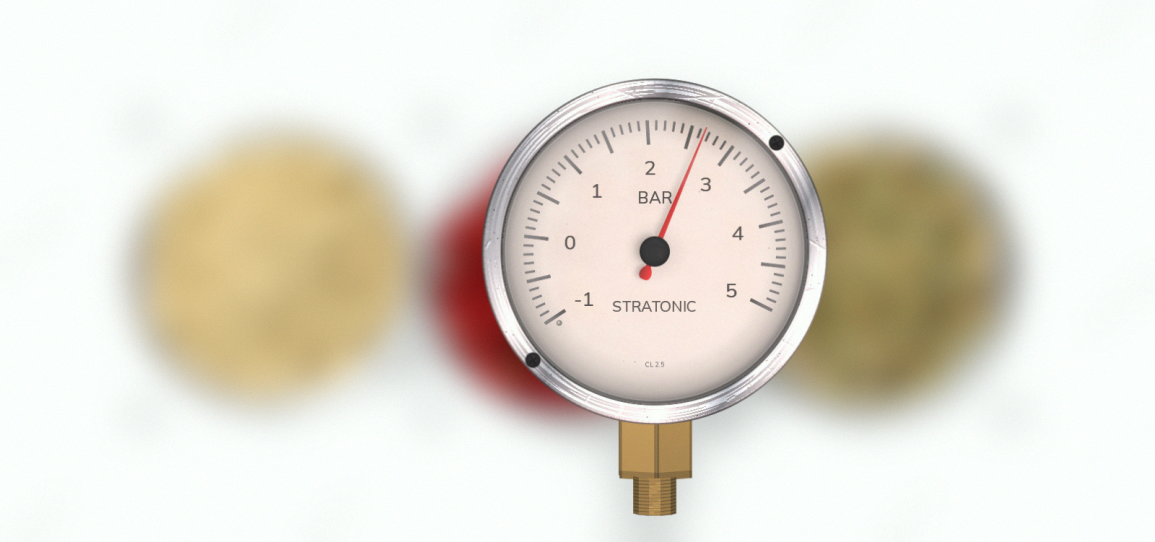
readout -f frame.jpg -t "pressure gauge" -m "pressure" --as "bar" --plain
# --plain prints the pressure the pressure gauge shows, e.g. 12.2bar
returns 2.65bar
